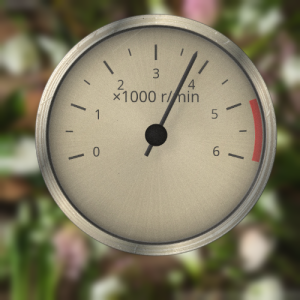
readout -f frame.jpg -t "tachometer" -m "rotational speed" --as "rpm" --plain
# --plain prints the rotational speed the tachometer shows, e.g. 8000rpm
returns 3750rpm
